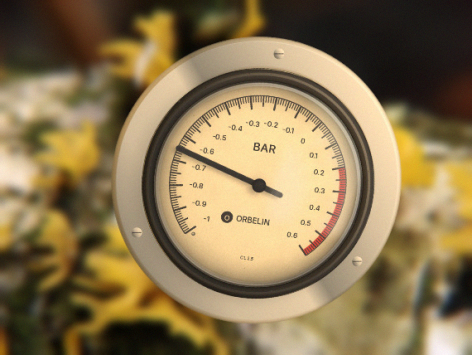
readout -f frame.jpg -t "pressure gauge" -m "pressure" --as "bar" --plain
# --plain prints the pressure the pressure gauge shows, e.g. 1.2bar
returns -0.65bar
